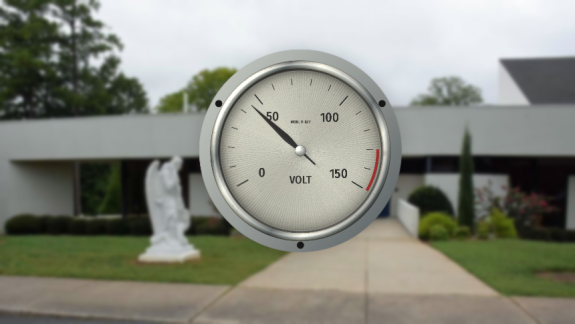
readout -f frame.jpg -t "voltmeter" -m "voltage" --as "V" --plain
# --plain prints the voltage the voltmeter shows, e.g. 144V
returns 45V
